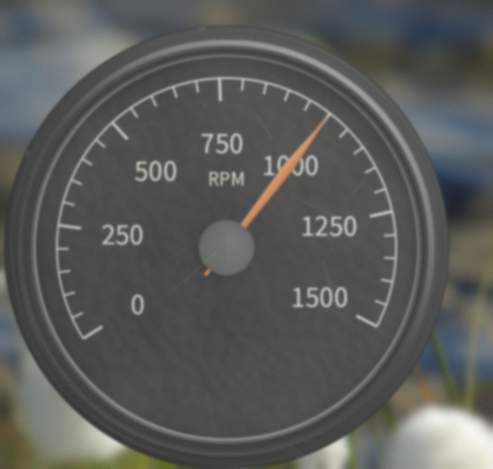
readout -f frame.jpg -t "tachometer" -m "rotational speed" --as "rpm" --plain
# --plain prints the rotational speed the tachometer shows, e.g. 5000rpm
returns 1000rpm
